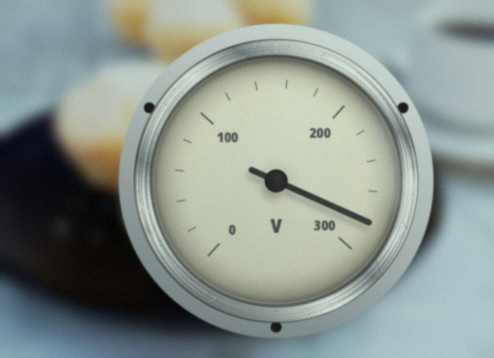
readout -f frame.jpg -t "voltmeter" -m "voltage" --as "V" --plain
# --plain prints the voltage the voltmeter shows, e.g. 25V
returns 280V
